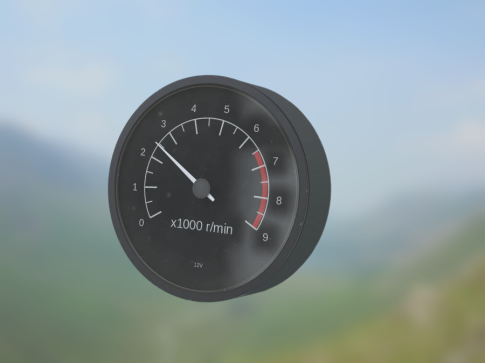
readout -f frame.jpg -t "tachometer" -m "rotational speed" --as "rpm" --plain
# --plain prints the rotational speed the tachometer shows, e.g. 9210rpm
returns 2500rpm
